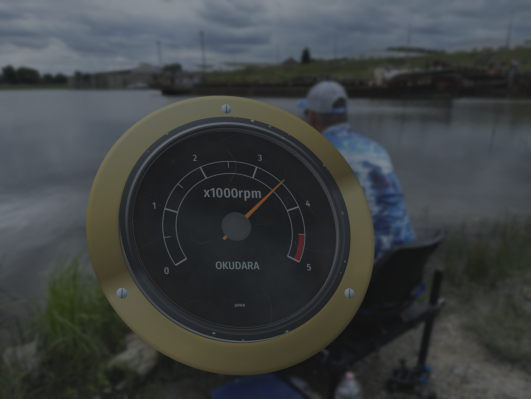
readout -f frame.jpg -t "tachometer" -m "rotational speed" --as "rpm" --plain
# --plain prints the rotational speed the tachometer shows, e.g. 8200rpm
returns 3500rpm
